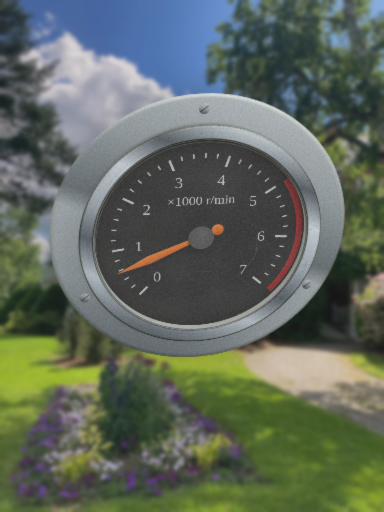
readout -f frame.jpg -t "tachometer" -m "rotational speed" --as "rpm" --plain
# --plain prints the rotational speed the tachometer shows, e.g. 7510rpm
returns 600rpm
